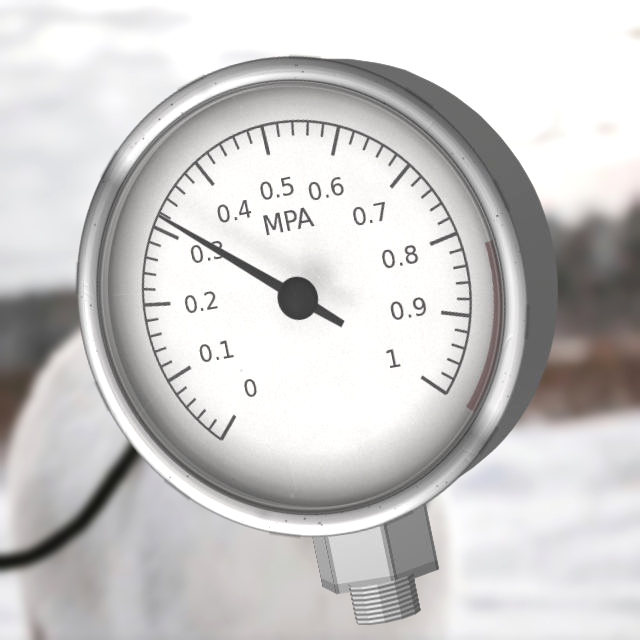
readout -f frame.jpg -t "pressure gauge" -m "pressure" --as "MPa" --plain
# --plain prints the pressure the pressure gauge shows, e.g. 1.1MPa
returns 0.32MPa
